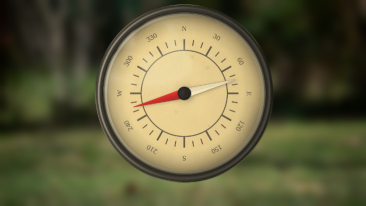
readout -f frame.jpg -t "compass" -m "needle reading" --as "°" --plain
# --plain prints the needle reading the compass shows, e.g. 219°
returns 255°
